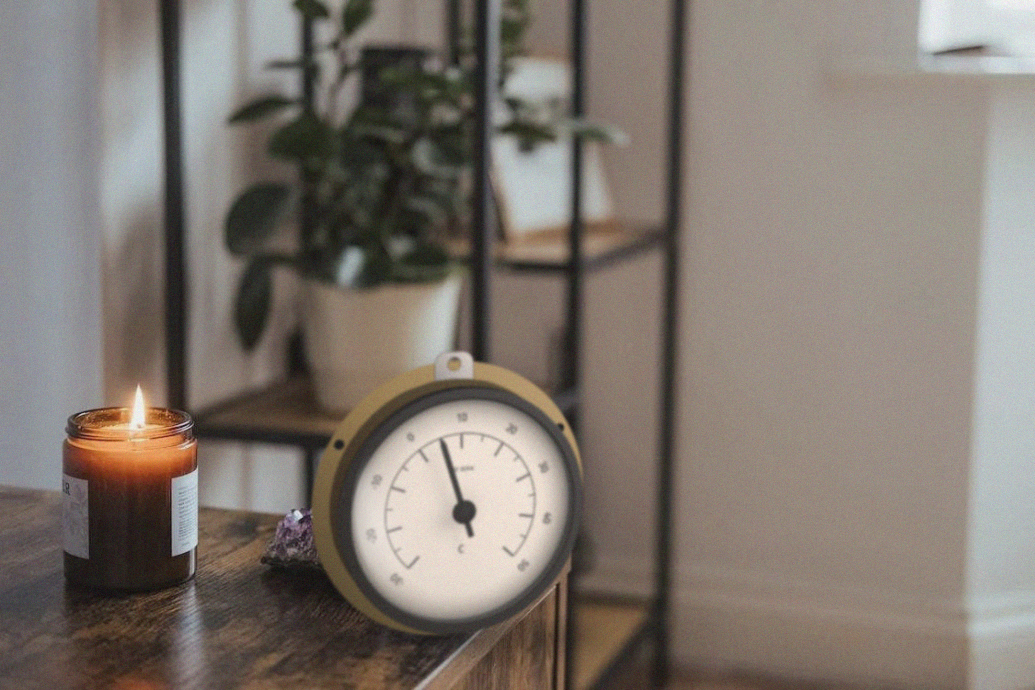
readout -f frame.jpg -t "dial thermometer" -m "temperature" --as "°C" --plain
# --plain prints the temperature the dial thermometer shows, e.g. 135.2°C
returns 5°C
